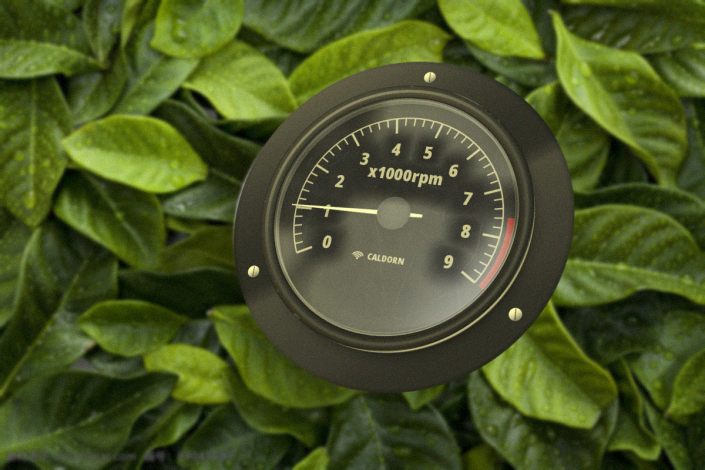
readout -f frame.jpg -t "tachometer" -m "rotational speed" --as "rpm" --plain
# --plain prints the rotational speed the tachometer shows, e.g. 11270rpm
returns 1000rpm
